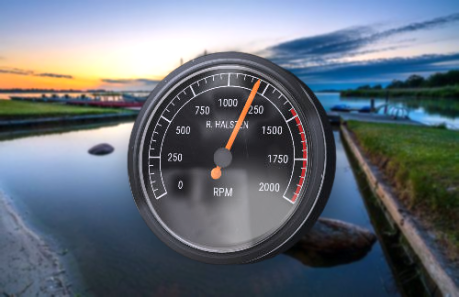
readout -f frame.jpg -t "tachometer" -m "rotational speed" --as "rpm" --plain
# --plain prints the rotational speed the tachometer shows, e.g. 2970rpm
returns 1200rpm
